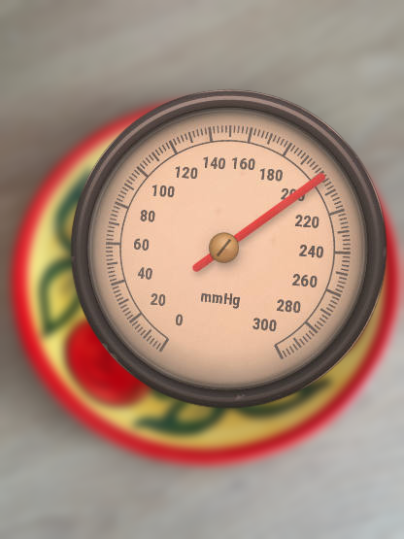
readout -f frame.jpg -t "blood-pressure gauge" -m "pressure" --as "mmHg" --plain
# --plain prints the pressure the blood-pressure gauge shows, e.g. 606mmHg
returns 202mmHg
